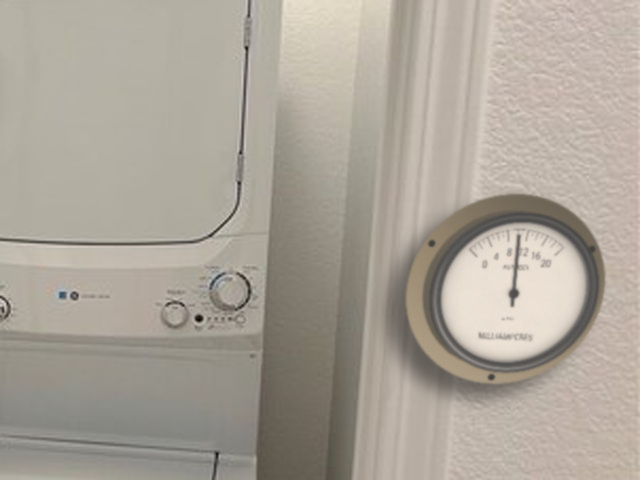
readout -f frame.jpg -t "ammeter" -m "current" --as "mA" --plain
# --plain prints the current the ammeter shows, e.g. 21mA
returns 10mA
